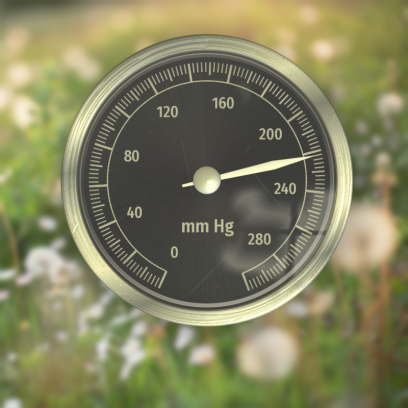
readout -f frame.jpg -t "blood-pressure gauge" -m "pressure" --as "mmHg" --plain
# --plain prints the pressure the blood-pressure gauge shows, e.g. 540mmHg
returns 222mmHg
